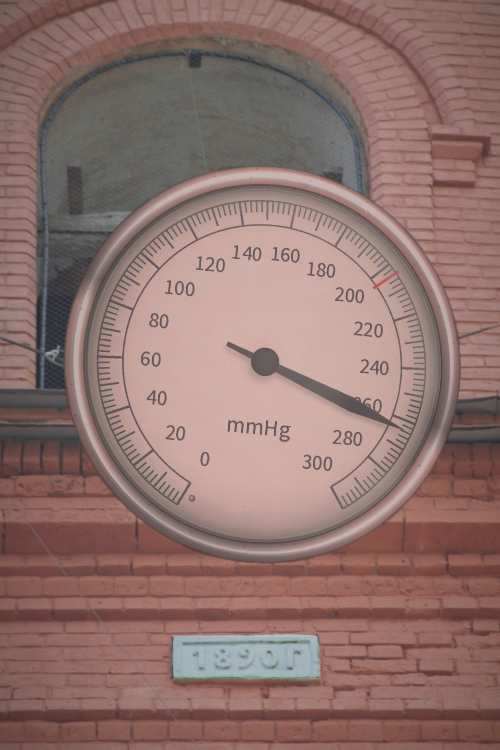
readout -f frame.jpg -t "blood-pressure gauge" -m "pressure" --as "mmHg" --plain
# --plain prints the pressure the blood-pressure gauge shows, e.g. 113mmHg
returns 264mmHg
